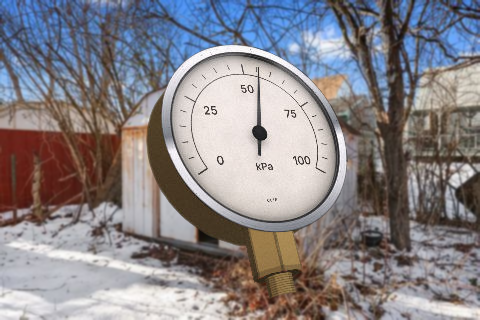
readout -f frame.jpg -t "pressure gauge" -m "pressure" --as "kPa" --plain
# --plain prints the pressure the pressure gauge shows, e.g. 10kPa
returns 55kPa
